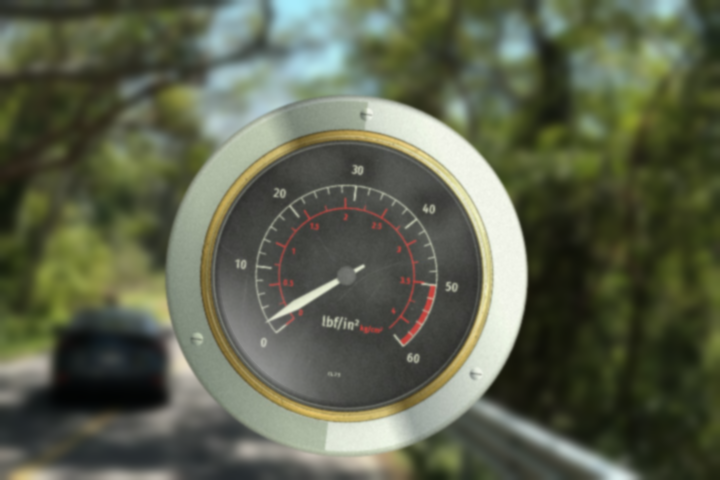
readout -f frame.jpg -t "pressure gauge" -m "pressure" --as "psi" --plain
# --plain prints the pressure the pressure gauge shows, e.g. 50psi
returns 2psi
